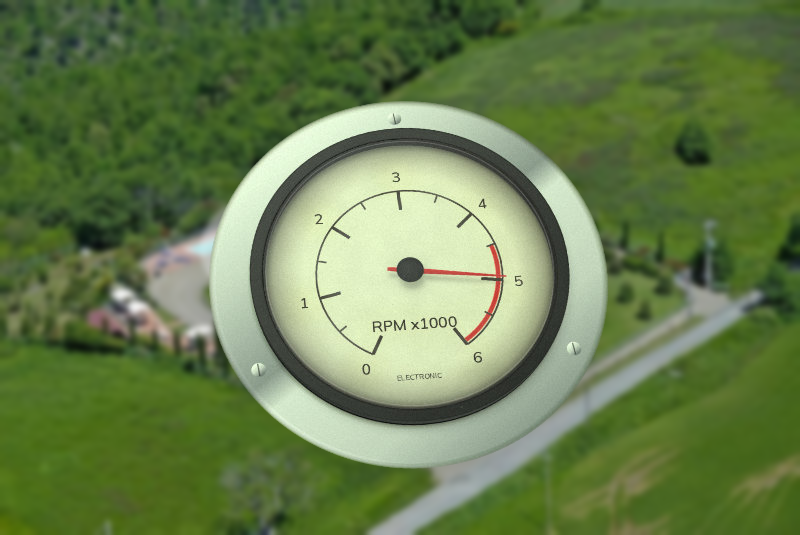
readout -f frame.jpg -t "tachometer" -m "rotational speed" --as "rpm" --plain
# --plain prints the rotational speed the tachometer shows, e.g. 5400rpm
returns 5000rpm
